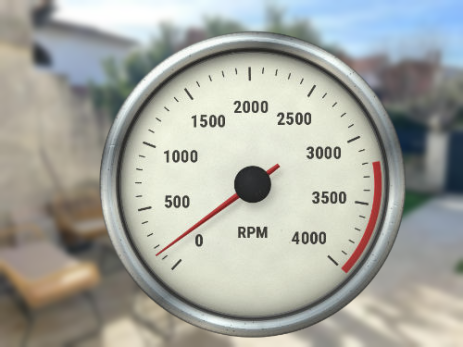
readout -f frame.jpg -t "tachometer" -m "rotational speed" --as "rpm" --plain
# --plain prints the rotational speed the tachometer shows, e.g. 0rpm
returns 150rpm
